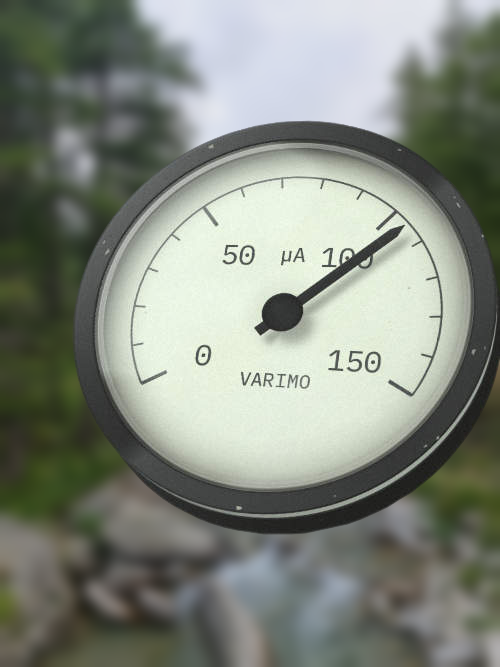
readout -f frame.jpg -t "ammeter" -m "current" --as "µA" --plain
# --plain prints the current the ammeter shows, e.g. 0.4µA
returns 105µA
